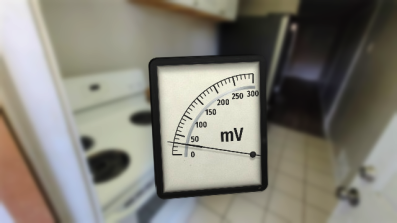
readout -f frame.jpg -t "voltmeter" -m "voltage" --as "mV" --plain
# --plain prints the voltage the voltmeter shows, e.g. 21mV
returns 30mV
